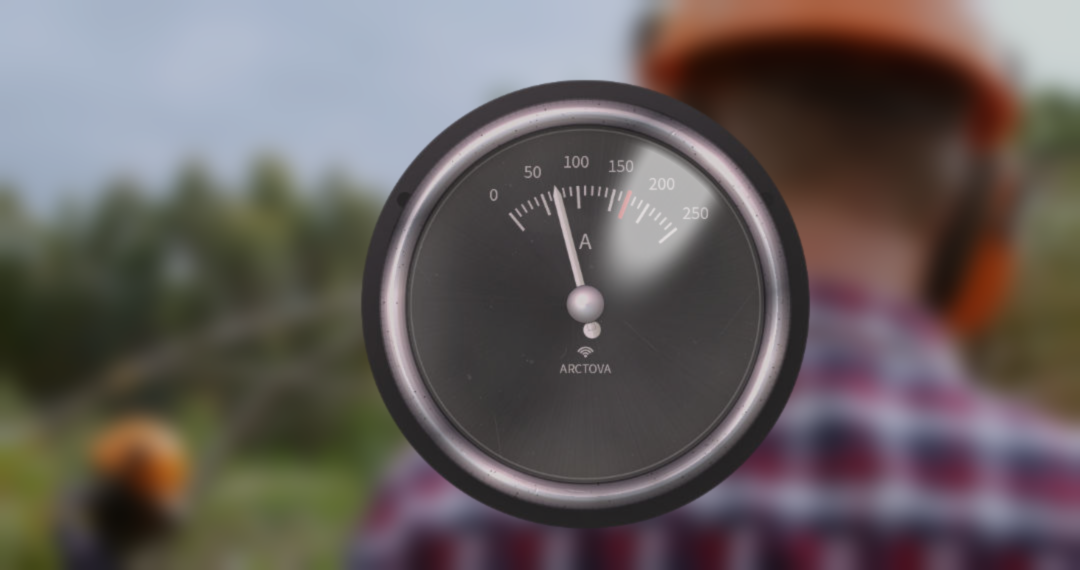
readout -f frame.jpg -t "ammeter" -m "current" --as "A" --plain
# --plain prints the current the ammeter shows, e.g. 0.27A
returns 70A
